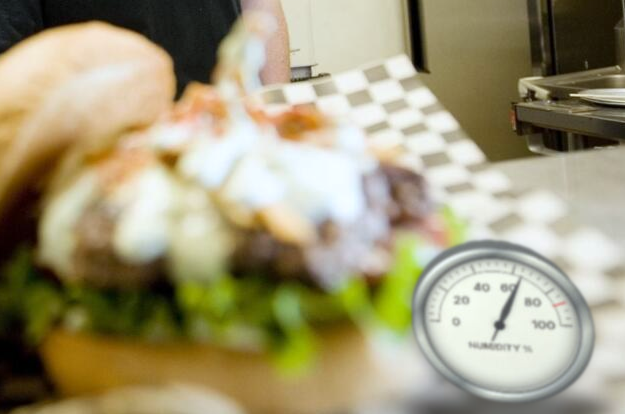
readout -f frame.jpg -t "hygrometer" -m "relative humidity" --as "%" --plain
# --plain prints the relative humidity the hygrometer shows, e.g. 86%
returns 64%
